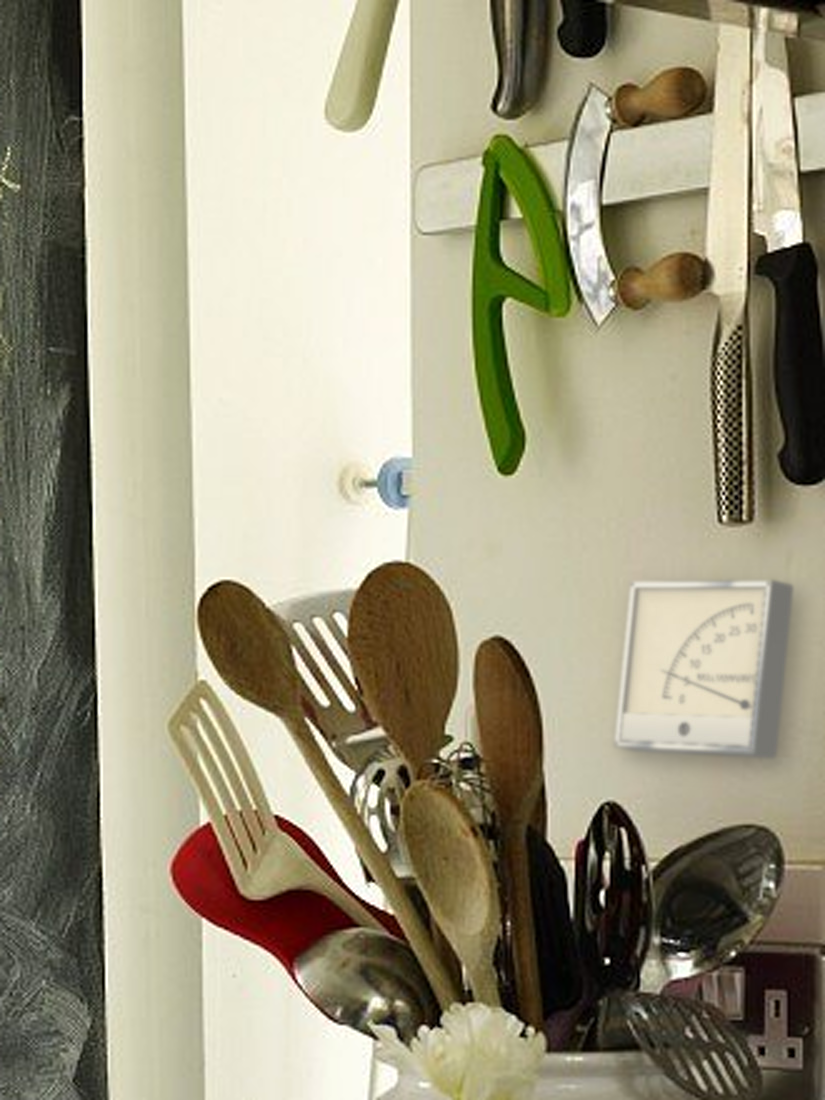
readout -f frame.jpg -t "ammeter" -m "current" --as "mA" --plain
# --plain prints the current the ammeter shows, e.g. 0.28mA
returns 5mA
